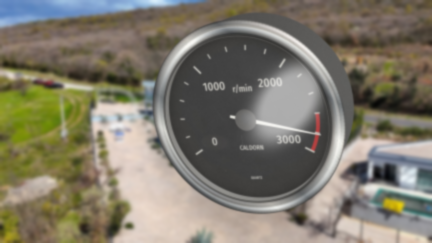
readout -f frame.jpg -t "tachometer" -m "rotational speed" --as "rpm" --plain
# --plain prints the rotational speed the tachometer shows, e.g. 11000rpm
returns 2800rpm
